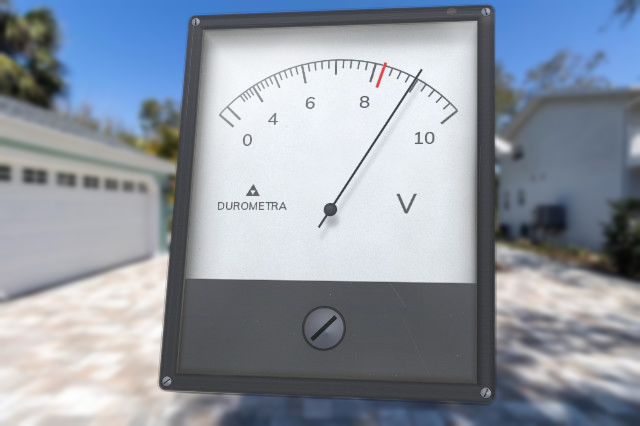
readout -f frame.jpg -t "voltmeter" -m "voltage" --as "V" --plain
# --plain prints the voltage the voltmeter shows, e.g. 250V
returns 9V
